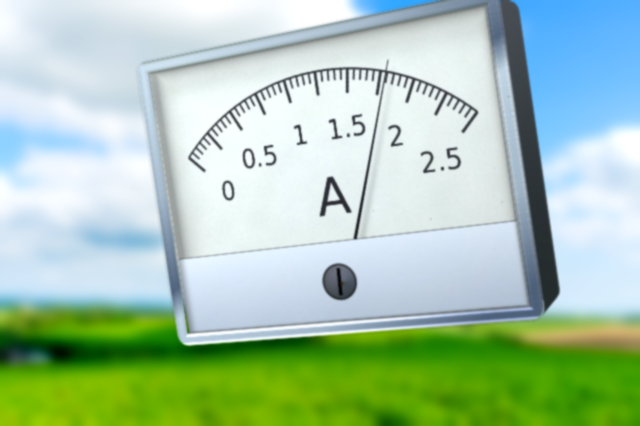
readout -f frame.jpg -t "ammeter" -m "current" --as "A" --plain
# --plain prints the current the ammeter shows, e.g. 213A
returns 1.8A
